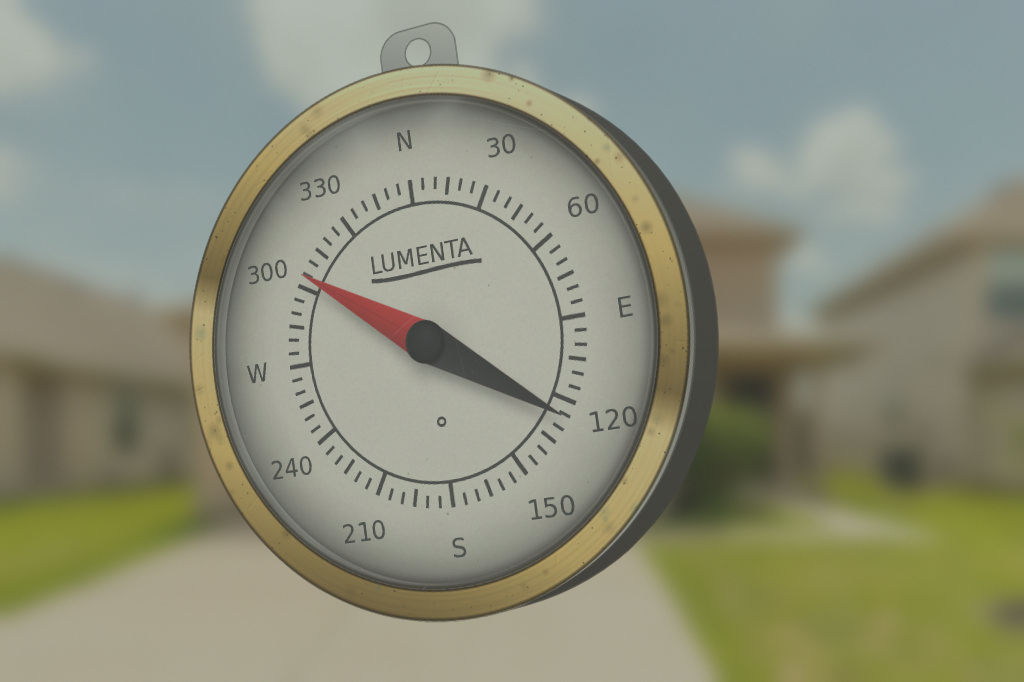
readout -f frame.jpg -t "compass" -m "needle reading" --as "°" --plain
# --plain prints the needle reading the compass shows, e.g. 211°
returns 305°
